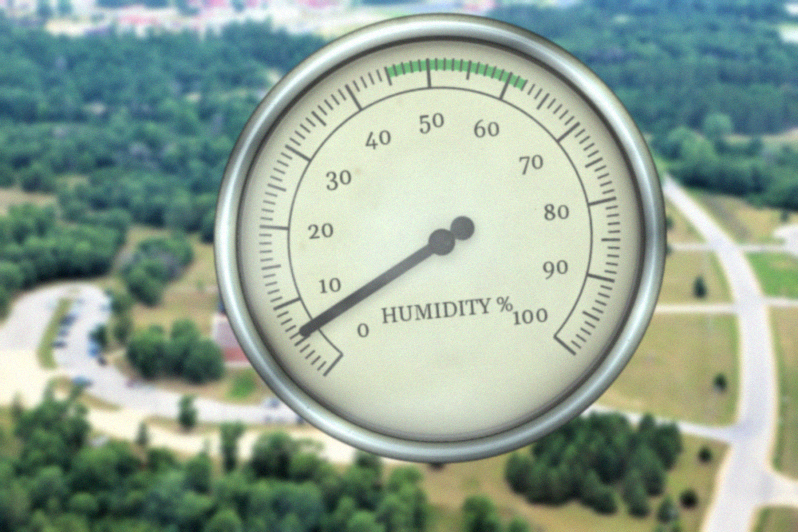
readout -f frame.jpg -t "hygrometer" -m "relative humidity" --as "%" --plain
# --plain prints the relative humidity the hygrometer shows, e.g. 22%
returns 6%
